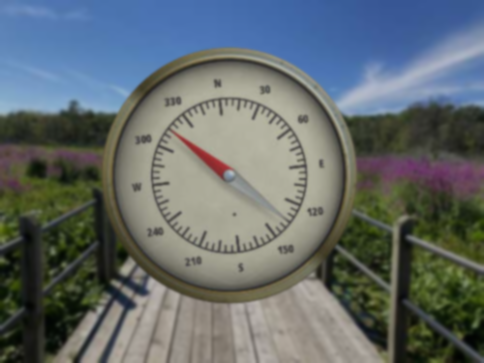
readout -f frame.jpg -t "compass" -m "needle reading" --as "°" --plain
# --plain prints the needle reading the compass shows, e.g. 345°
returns 315°
